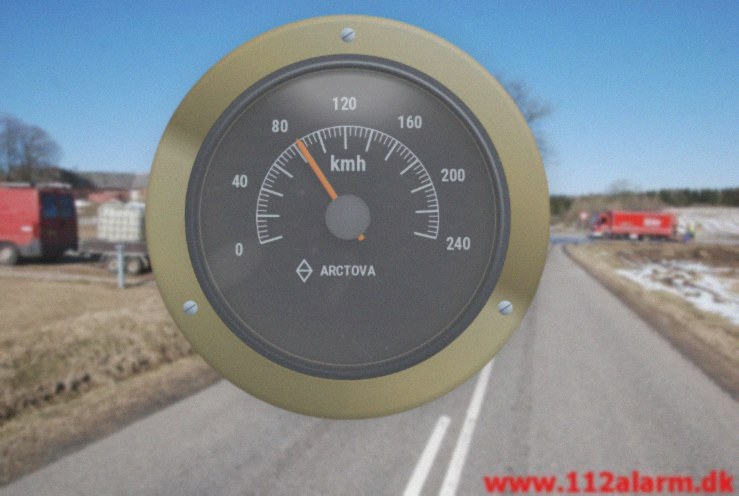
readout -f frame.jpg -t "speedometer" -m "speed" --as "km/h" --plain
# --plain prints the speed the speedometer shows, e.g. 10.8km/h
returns 84km/h
